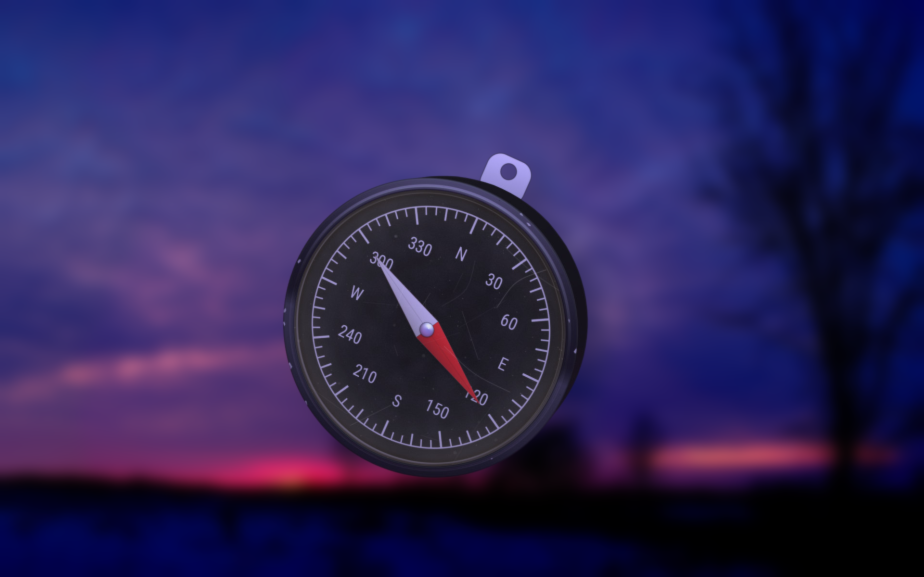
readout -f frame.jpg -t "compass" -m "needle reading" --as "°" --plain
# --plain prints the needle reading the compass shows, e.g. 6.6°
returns 120°
